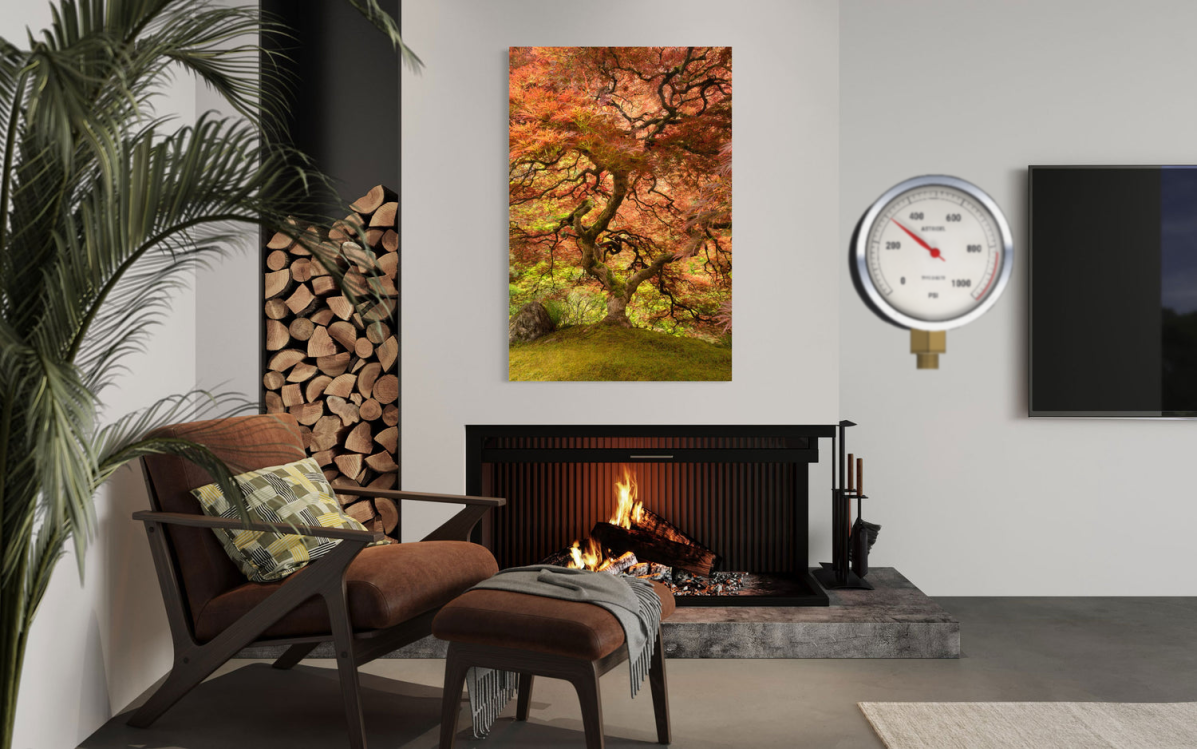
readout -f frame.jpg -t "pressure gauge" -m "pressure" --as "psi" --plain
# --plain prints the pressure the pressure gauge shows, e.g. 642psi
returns 300psi
